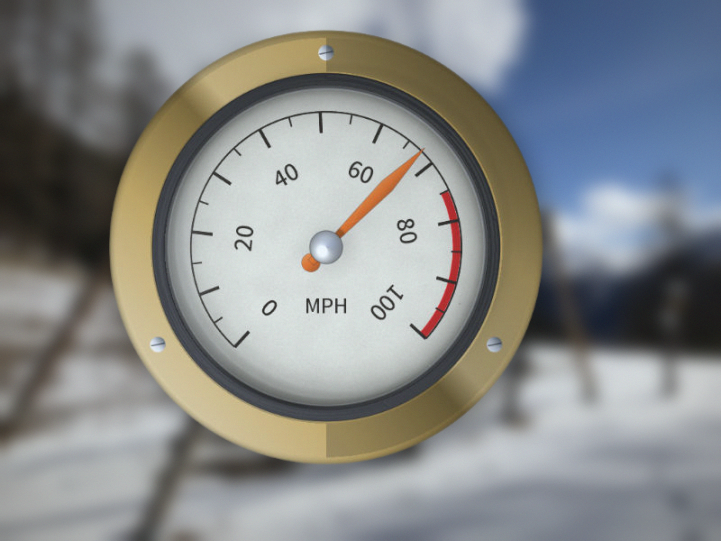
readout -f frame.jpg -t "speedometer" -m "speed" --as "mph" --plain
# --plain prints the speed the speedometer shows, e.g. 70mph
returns 67.5mph
